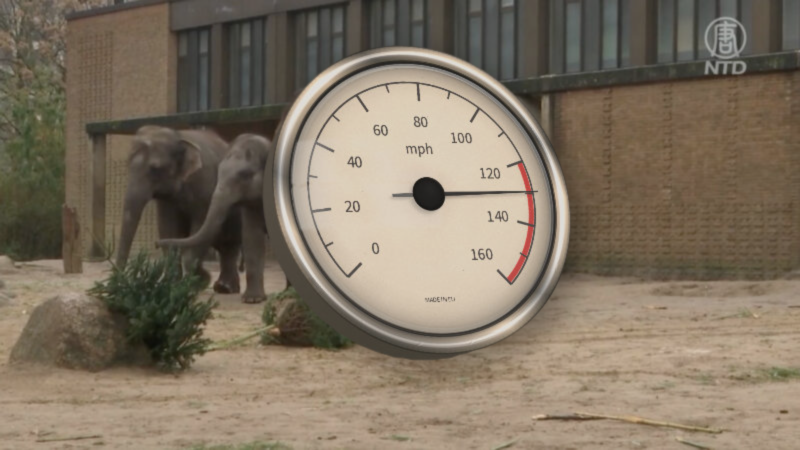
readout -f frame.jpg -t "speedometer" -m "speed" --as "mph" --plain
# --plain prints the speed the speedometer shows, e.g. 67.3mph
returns 130mph
